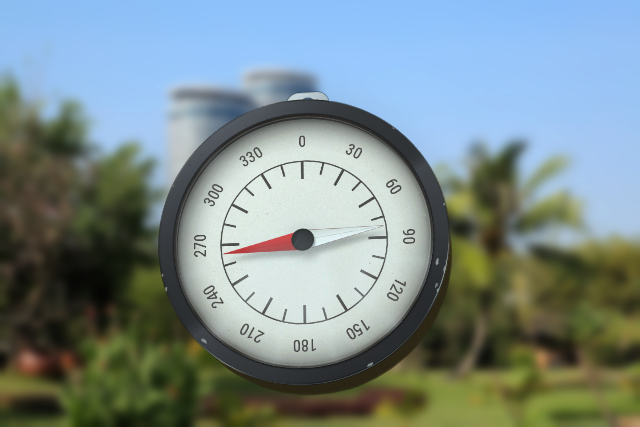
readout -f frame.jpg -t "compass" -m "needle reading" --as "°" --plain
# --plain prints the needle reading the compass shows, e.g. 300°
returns 262.5°
